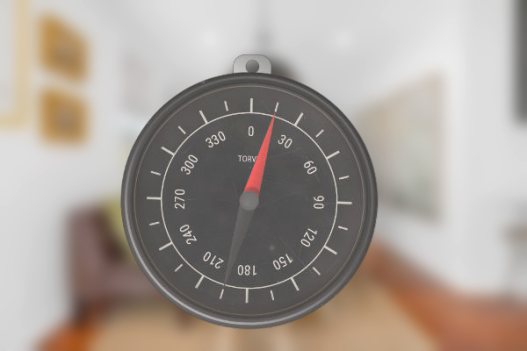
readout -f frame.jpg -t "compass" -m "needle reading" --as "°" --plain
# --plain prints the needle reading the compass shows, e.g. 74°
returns 15°
